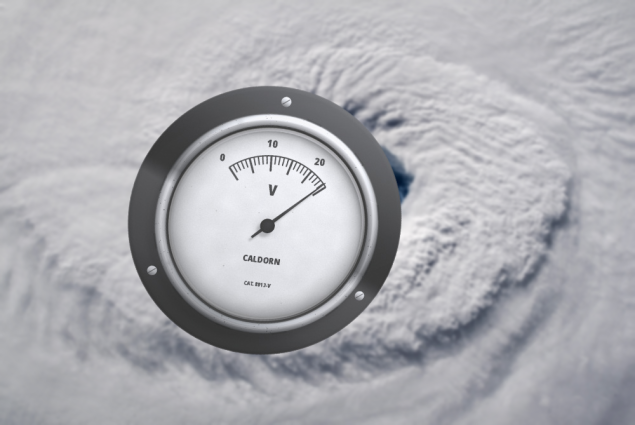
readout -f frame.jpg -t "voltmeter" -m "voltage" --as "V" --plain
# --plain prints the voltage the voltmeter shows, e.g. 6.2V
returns 24V
